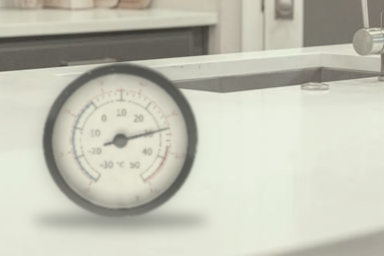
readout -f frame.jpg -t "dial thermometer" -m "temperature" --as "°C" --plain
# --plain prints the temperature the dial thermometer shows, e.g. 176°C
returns 30°C
